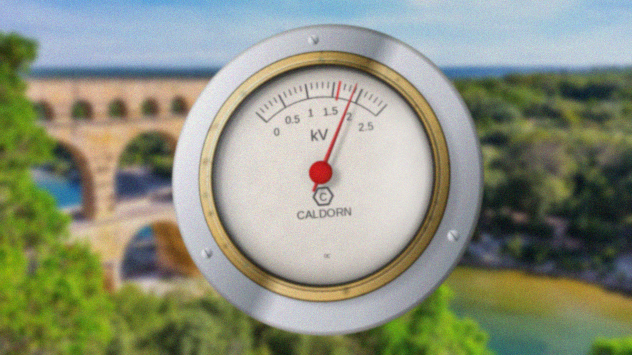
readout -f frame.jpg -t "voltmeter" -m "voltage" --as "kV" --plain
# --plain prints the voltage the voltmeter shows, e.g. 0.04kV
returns 1.9kV
